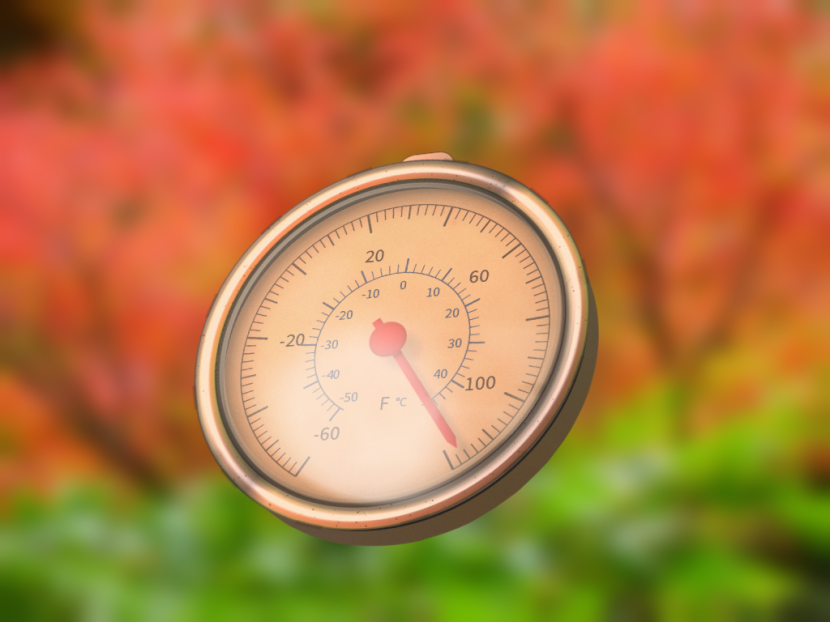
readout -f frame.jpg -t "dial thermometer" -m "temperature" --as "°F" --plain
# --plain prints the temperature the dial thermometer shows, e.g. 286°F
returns 117°F
